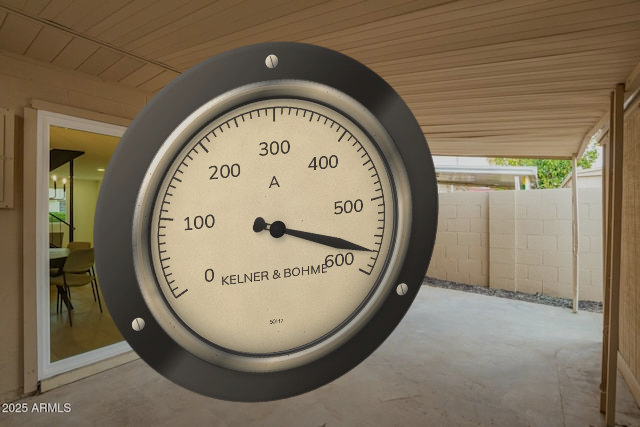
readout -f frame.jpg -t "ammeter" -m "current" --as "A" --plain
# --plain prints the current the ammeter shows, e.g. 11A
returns 570A
